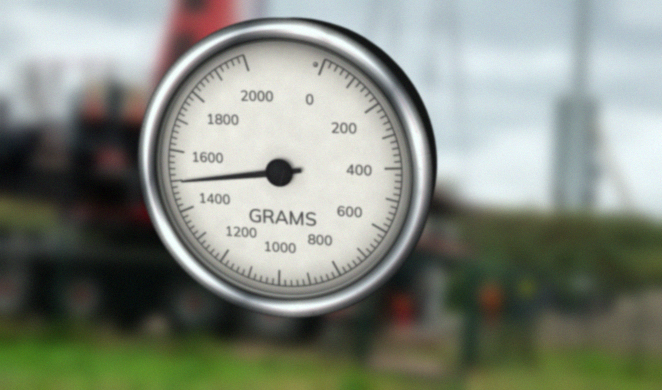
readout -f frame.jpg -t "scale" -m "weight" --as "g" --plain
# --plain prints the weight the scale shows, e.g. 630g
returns 1500g
